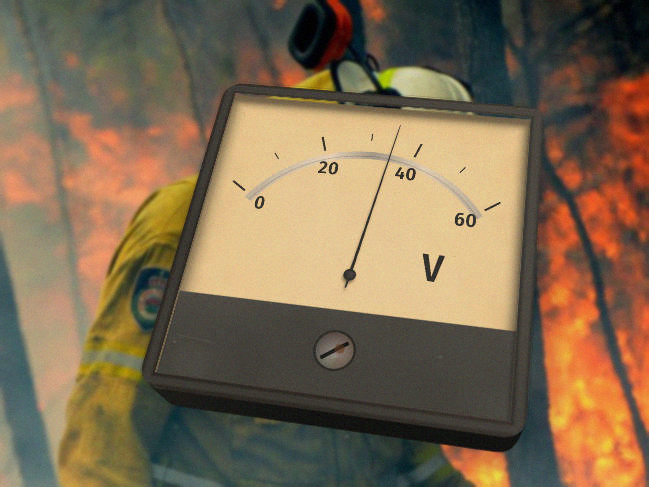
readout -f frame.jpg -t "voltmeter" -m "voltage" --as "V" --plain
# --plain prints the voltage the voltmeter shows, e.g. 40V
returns 35V
